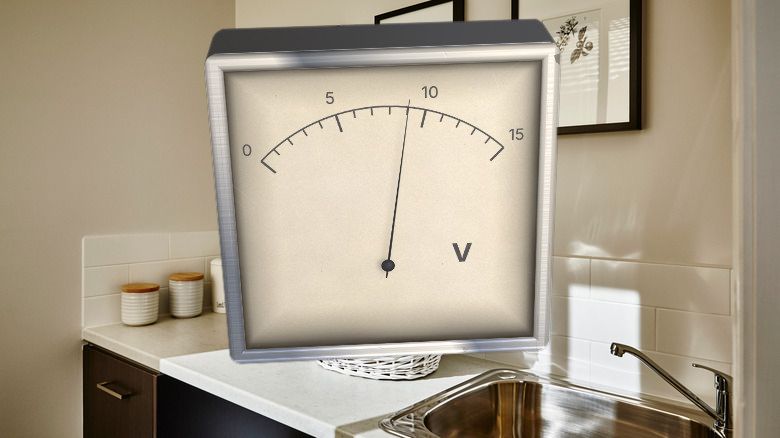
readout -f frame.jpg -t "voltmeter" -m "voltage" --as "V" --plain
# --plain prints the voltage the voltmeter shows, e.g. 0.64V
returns 9V
